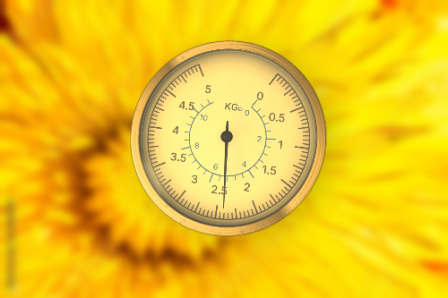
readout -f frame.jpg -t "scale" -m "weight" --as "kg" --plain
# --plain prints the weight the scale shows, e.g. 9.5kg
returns 2.4kg
